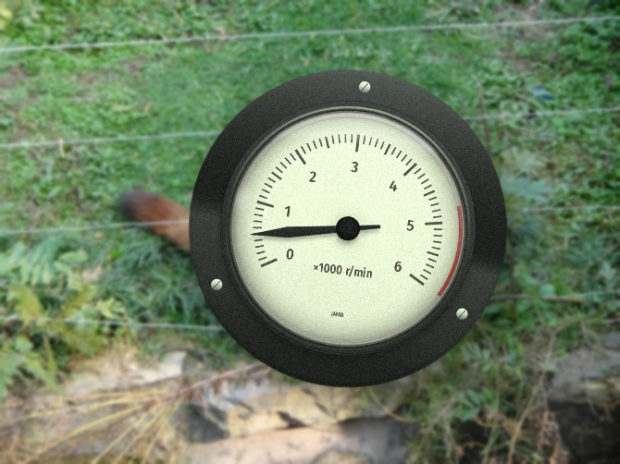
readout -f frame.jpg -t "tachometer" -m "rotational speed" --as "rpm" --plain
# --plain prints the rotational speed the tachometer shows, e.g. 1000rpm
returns 500rpm
